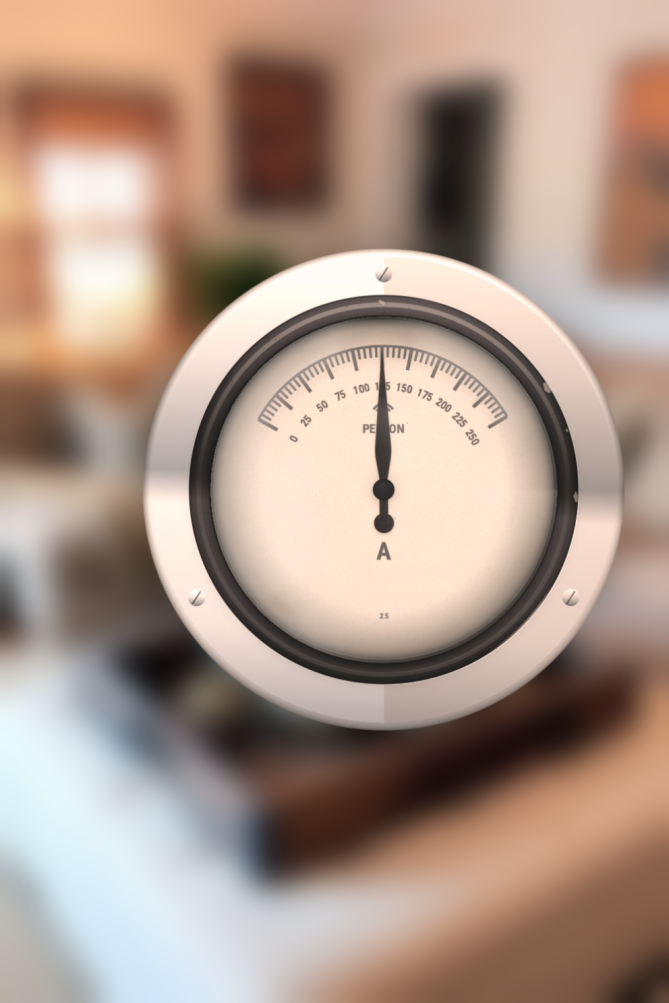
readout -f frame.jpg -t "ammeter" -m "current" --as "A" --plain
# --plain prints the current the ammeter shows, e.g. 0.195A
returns 125A
